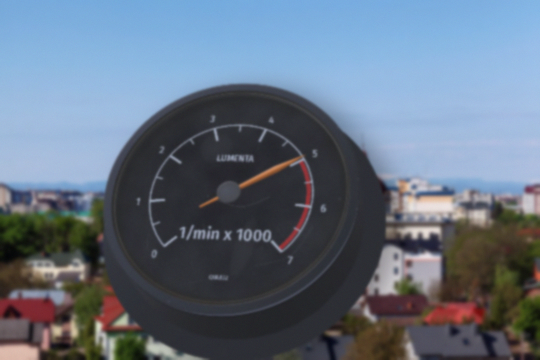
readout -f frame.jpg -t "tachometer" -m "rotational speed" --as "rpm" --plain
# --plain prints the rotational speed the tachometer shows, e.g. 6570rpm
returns 5000rpm
